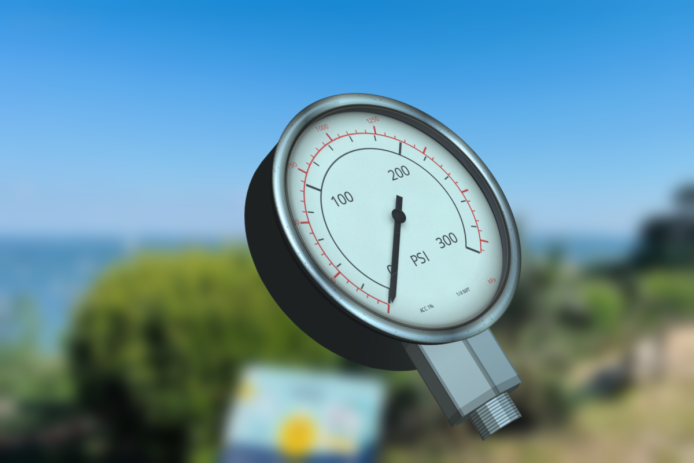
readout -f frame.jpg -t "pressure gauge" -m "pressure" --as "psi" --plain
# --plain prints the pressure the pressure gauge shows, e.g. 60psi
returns 0psi
